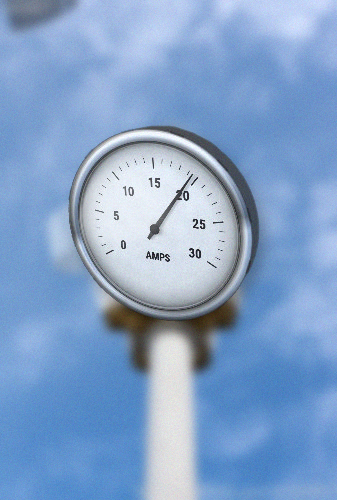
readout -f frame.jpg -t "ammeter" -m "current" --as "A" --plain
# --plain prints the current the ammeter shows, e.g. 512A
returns 19.5A
